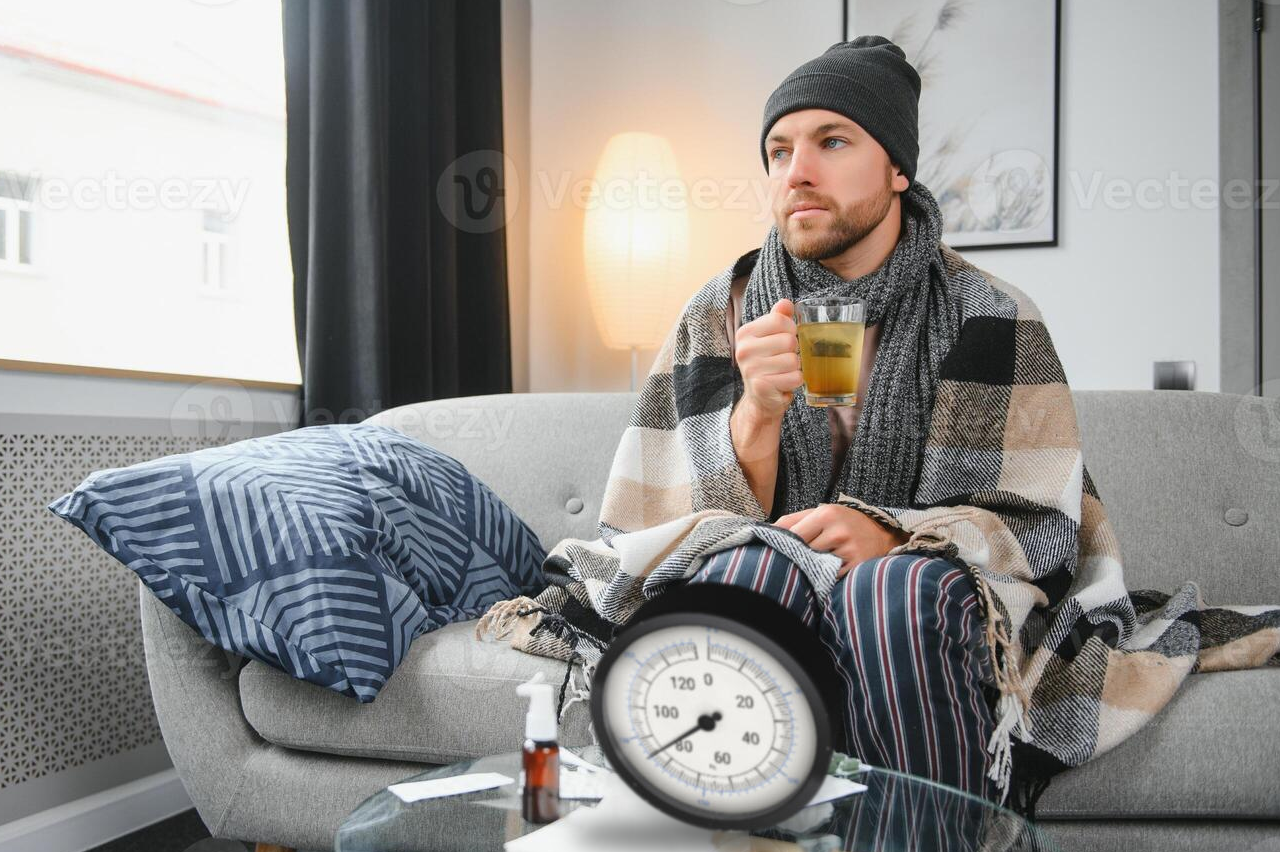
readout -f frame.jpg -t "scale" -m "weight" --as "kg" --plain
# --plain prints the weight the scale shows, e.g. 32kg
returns 85kg
